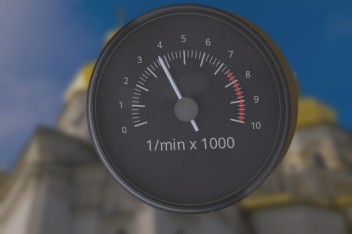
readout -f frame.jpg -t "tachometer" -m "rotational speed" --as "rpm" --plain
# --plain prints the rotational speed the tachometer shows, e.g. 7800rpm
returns 3800rpm
